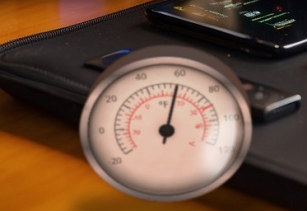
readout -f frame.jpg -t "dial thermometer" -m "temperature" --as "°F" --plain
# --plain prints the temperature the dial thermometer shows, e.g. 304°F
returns 60°F
